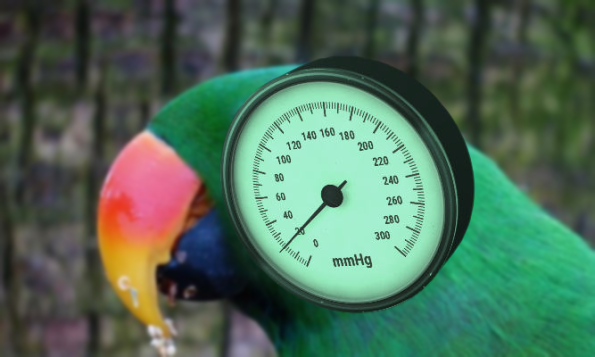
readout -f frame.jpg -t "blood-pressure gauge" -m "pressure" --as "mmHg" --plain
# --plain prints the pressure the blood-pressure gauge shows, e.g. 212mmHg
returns 20mmHg
